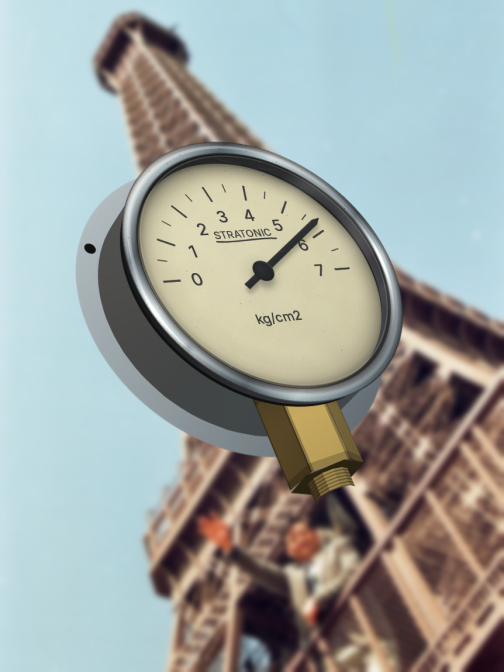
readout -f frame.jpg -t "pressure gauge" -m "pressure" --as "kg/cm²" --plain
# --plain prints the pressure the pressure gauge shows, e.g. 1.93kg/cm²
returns 5.75kg/cm²
